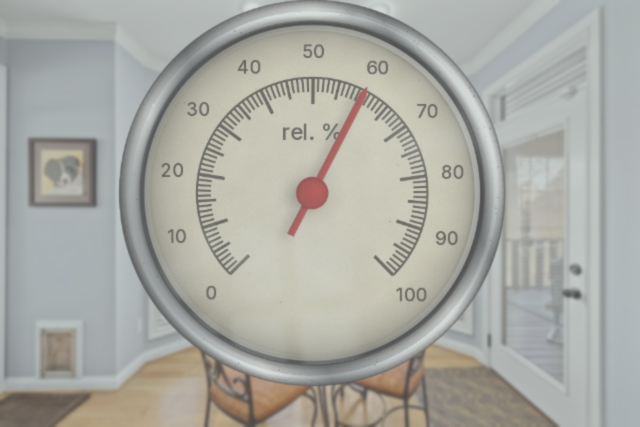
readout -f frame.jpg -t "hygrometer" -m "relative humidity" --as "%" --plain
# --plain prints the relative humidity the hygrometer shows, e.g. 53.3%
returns 60%
